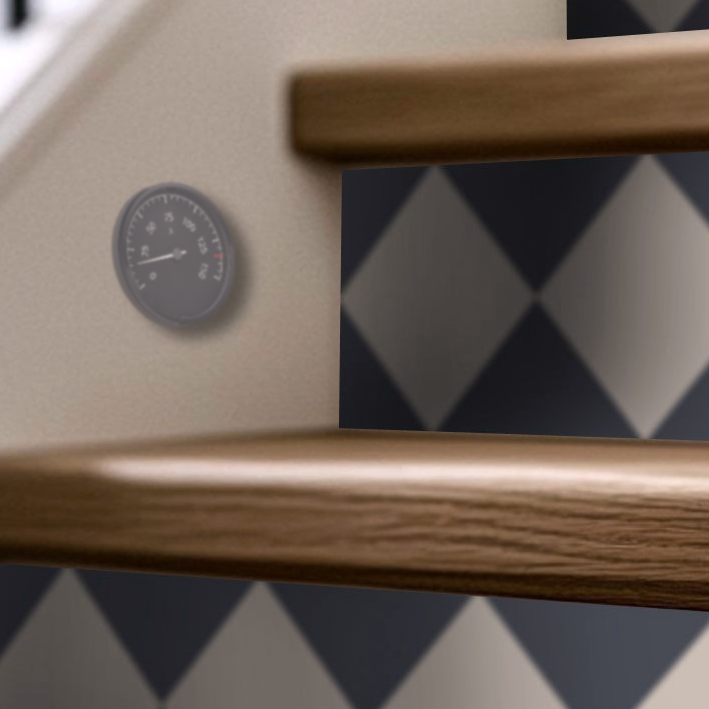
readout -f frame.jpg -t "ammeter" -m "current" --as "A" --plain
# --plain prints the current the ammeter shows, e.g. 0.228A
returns 15A
